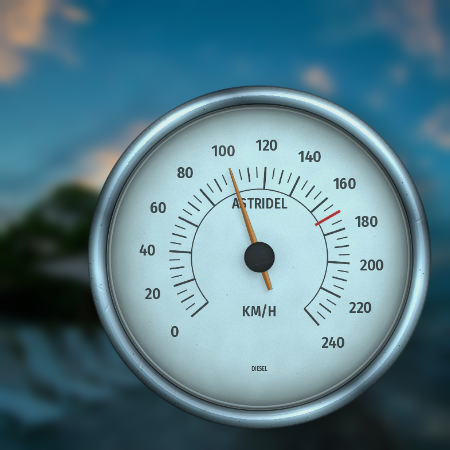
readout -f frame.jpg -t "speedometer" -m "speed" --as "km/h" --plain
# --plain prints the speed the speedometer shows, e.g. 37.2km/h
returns 100km/h
